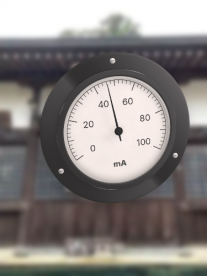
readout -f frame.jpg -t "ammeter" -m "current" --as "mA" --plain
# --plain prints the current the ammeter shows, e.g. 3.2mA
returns 46mA
